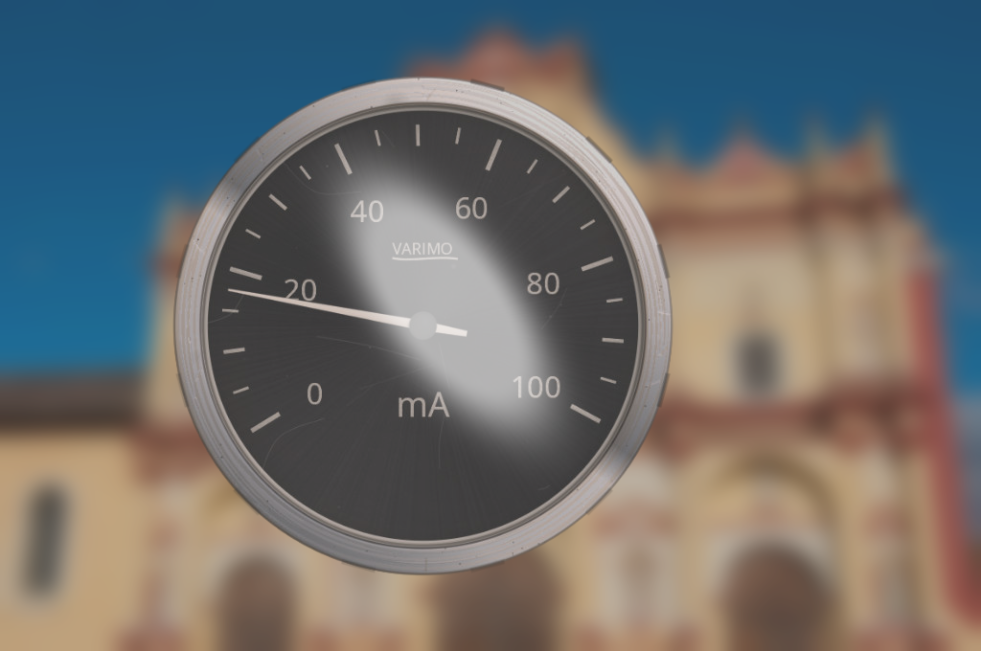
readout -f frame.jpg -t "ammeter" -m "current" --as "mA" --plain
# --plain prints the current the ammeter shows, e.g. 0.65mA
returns 17.5mA
